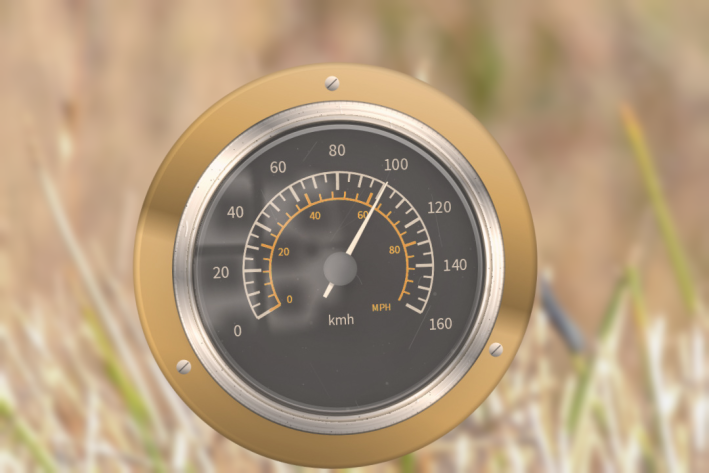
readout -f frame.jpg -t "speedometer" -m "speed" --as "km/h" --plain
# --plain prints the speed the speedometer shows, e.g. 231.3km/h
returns 100km/h
